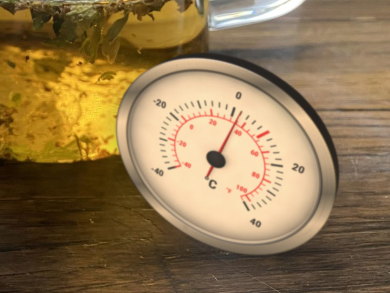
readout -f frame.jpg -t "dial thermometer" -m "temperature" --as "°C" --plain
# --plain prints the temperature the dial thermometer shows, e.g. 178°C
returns 2°C
